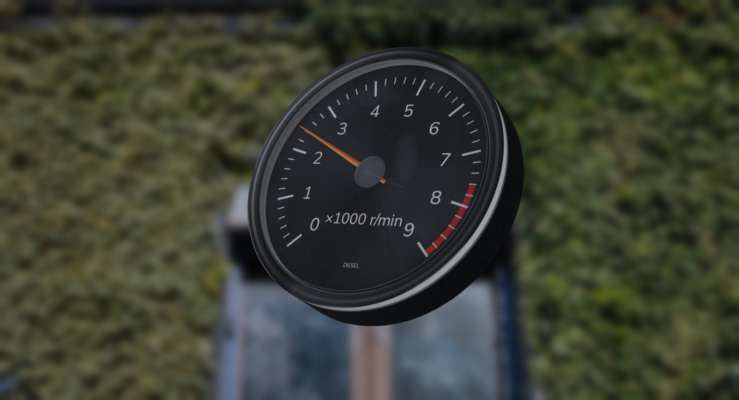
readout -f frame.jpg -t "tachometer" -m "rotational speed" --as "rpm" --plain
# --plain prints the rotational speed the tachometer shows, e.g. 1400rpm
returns 2400rpm
